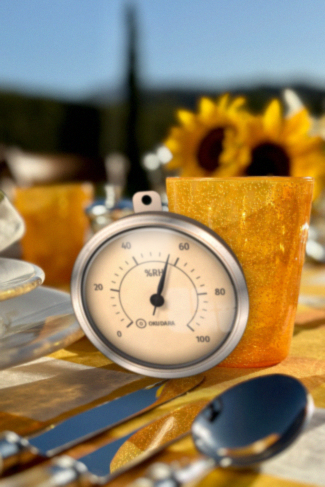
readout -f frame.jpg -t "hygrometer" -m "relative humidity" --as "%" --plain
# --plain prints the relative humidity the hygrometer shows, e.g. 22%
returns 56%
